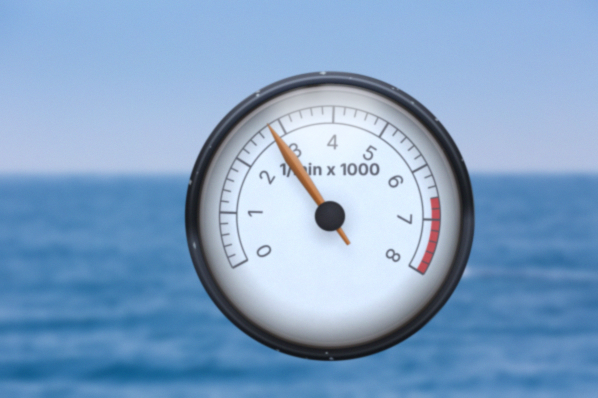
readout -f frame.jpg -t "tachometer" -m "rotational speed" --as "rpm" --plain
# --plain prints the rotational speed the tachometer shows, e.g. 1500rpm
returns 2800rpm
